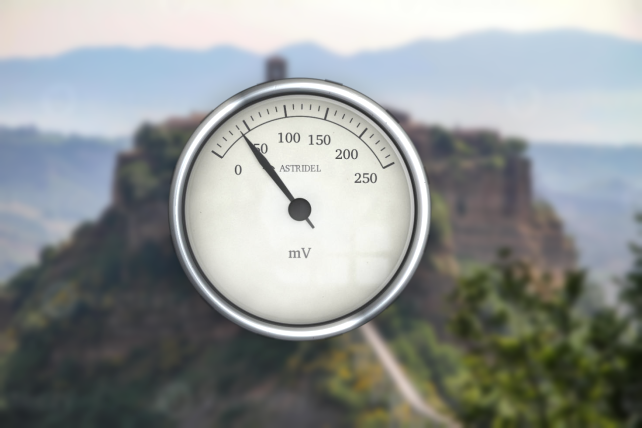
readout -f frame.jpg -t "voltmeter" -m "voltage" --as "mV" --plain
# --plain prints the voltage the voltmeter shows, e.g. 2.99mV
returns 40mV
